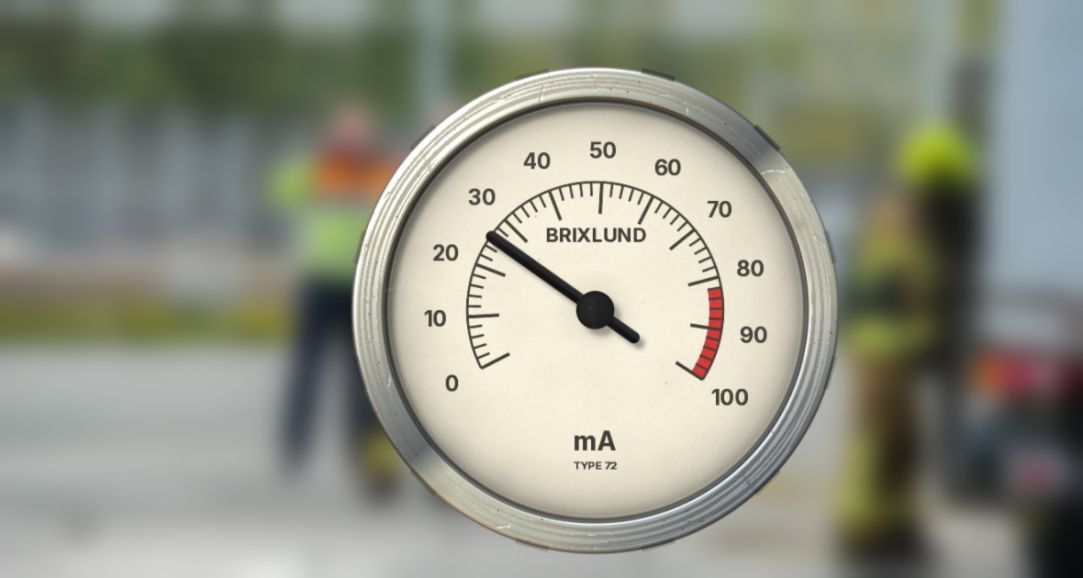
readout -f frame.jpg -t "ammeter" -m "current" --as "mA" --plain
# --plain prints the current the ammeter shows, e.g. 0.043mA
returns 26mA
